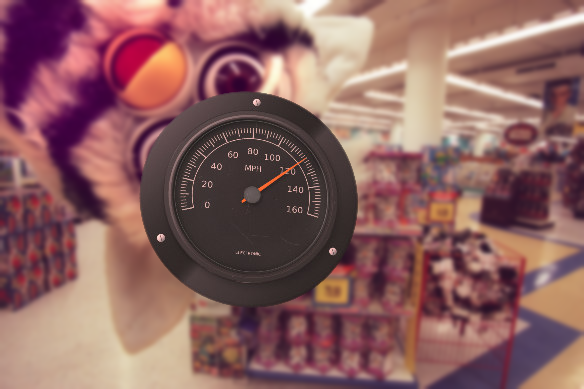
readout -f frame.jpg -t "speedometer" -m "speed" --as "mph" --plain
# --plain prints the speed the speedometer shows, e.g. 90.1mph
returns 120mph
